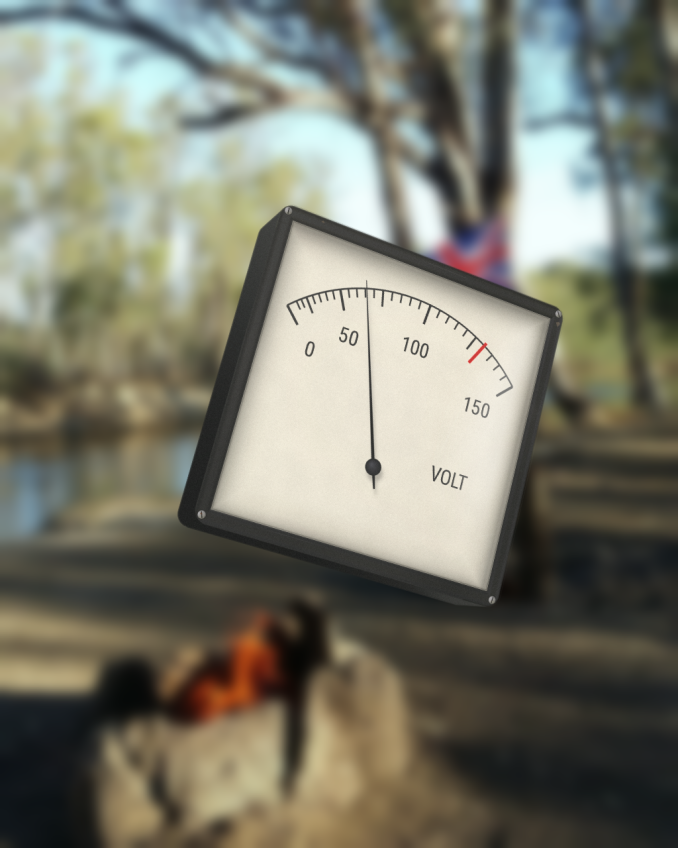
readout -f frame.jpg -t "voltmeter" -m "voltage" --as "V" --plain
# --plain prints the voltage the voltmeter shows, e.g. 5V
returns 65V
